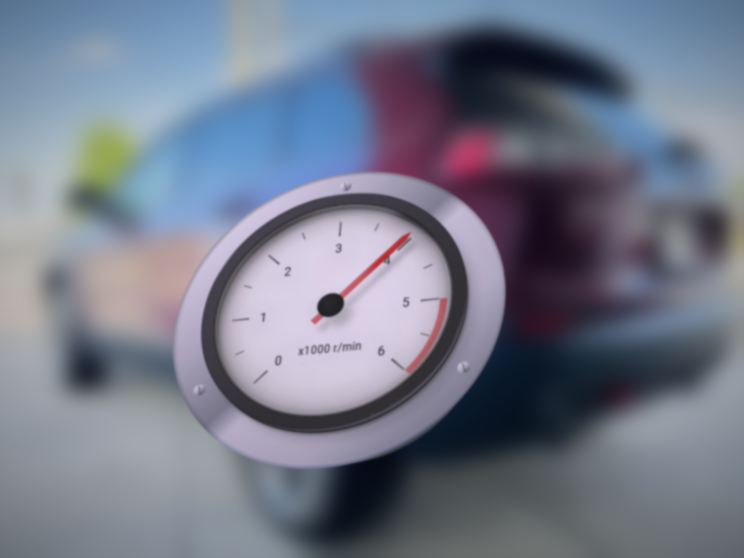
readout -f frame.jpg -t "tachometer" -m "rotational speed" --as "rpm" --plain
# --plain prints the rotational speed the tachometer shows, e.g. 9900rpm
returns 4000rpm
